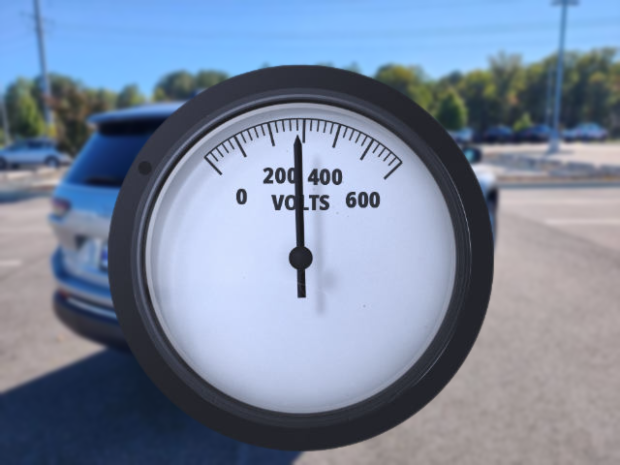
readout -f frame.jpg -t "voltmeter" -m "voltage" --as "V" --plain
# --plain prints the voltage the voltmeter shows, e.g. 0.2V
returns 280V
